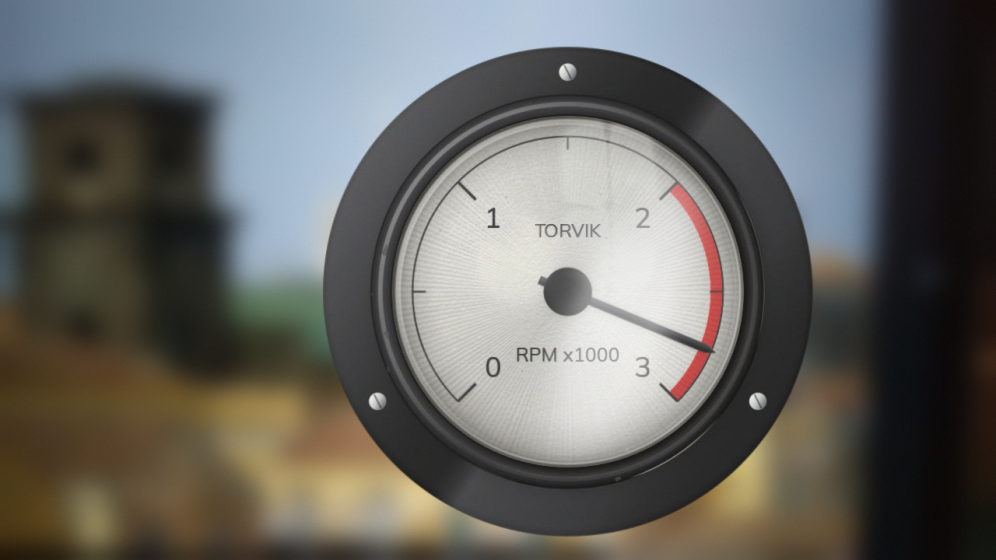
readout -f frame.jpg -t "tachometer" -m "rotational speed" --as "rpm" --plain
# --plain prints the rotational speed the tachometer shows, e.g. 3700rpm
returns 2750rpm
